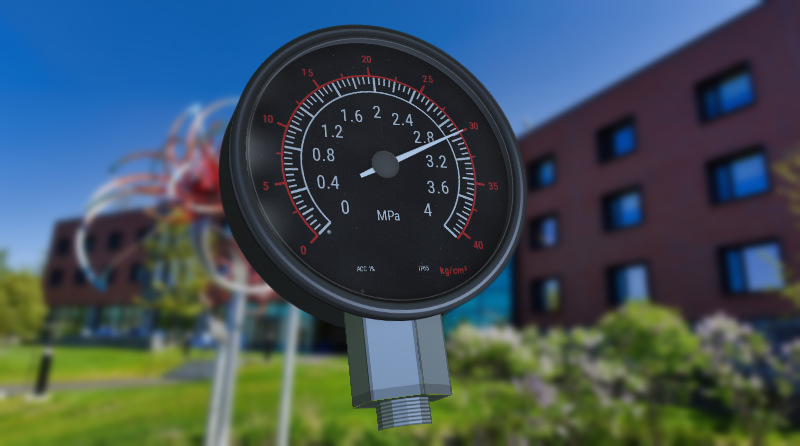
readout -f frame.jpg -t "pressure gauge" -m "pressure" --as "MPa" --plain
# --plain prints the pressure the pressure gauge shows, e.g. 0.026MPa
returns 2.95MPa
